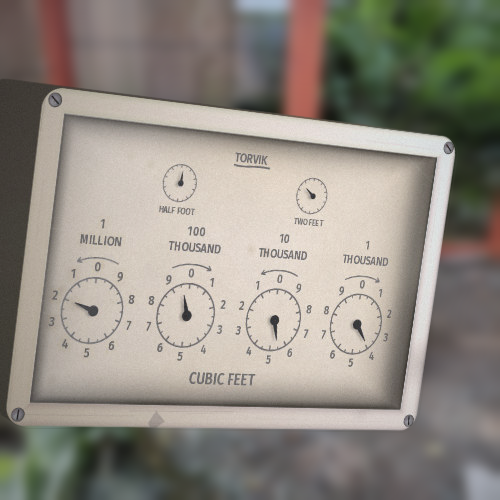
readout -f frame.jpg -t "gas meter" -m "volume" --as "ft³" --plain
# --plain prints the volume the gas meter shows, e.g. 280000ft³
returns 195400ft³
